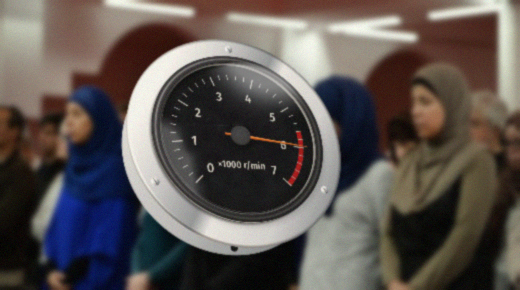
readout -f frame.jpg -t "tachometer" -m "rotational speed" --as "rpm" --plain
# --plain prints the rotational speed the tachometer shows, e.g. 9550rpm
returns 6000rpm
